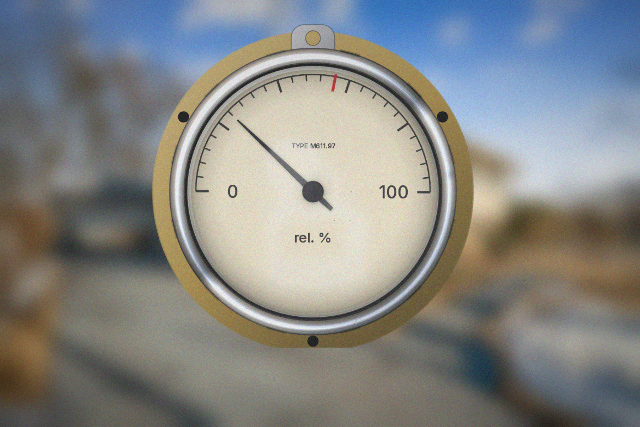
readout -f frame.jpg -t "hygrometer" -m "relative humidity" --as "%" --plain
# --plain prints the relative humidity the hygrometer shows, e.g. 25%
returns 24%
